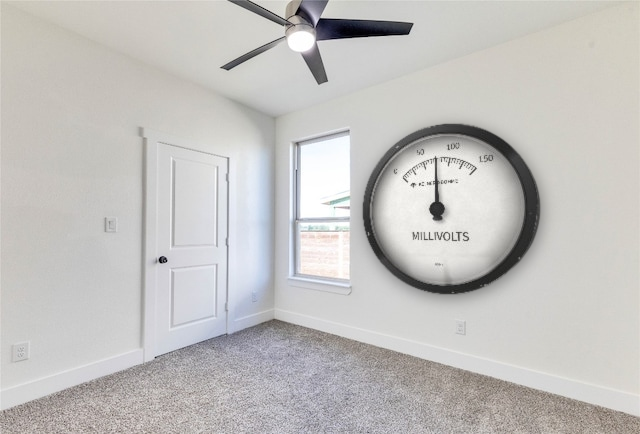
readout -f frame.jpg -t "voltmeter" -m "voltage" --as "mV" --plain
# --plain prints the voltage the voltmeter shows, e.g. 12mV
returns 75mV
